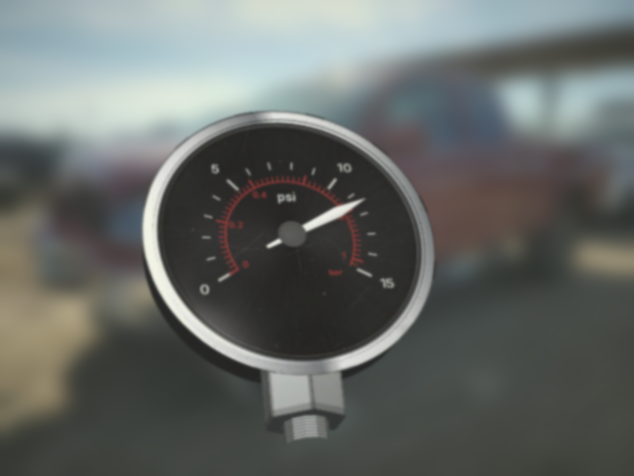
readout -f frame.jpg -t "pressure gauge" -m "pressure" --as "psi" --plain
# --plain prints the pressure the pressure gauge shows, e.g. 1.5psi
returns 11.5psi
